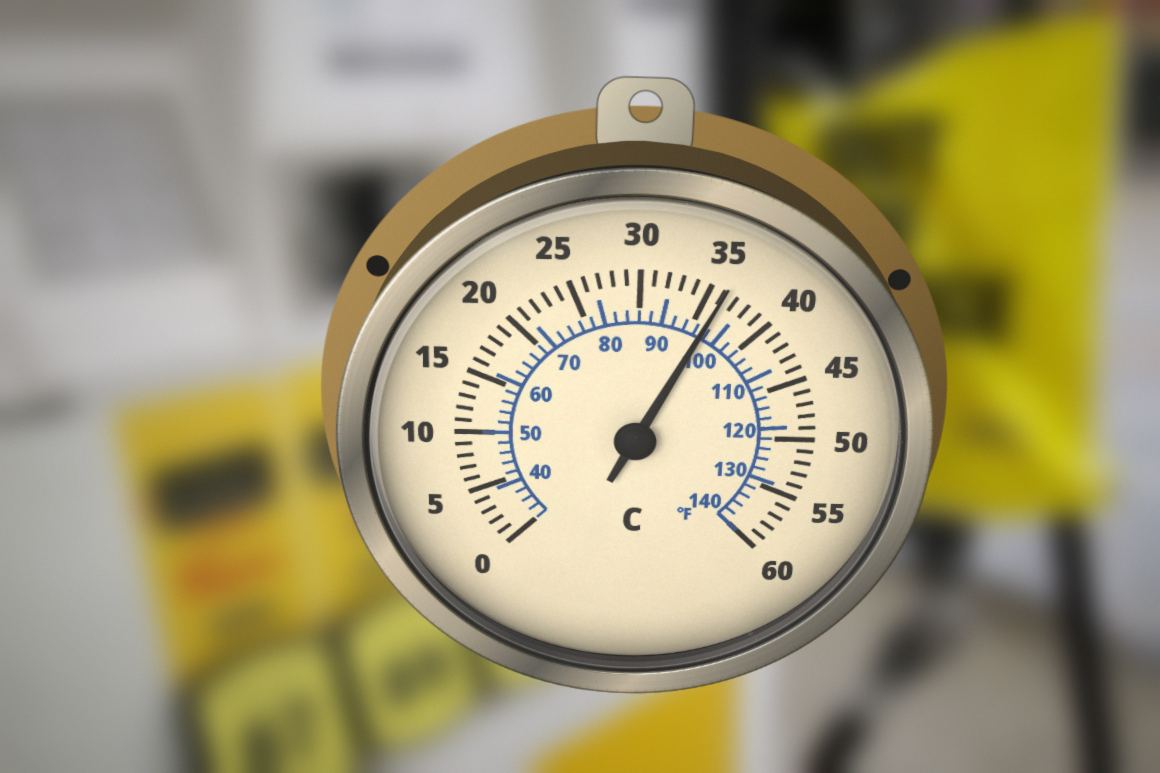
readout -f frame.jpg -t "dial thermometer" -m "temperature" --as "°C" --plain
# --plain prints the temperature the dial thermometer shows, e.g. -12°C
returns 36°C
